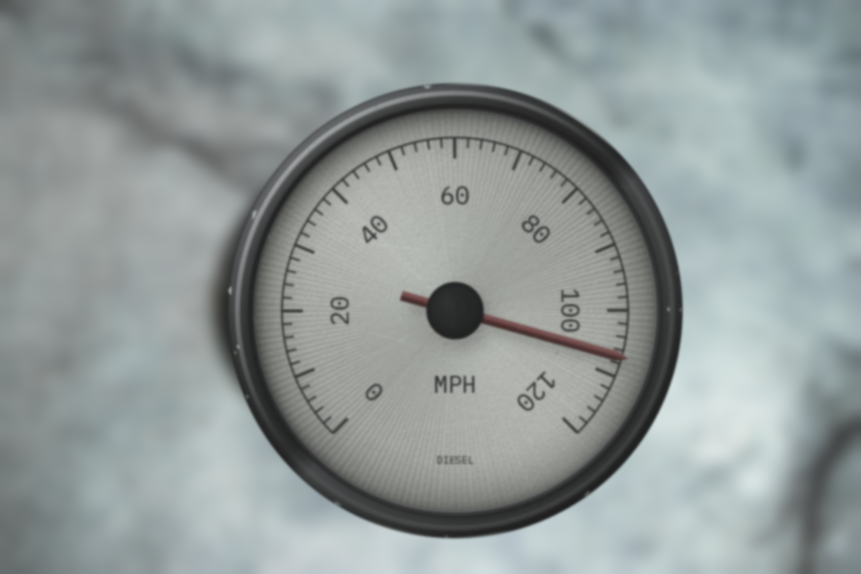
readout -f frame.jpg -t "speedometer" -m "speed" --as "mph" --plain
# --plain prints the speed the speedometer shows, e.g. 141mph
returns 107mph
